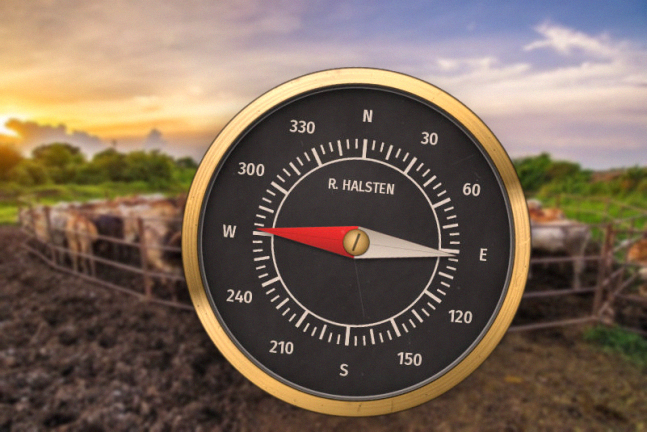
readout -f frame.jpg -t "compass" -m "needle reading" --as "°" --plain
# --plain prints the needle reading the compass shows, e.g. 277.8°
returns 272.5°
